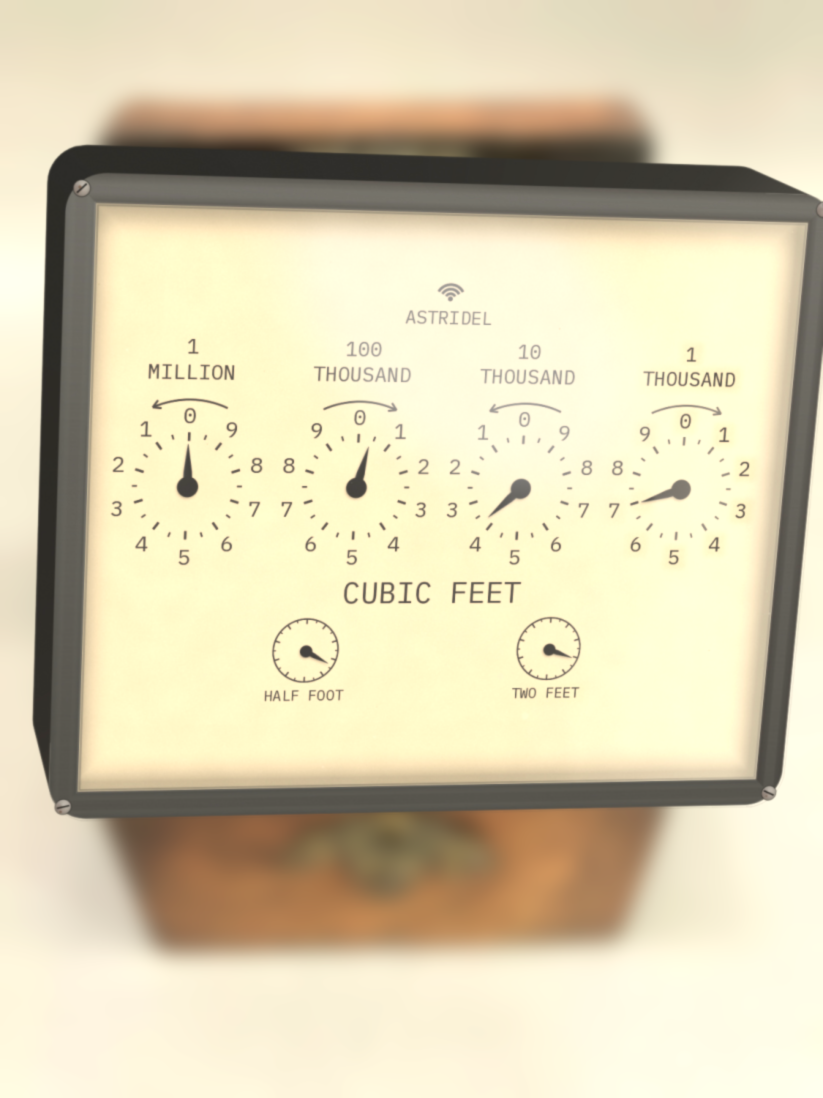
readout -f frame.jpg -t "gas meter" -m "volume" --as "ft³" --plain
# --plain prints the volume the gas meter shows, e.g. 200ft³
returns 3700ft³
